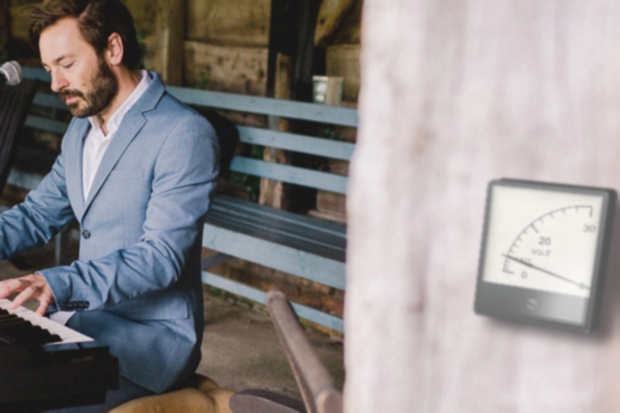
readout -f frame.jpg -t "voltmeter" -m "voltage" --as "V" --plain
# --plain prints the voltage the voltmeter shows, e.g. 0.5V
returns 10V
